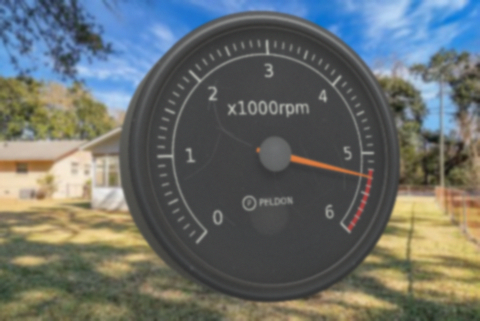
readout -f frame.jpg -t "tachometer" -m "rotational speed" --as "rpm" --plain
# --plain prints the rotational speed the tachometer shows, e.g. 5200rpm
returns 5300rpm
